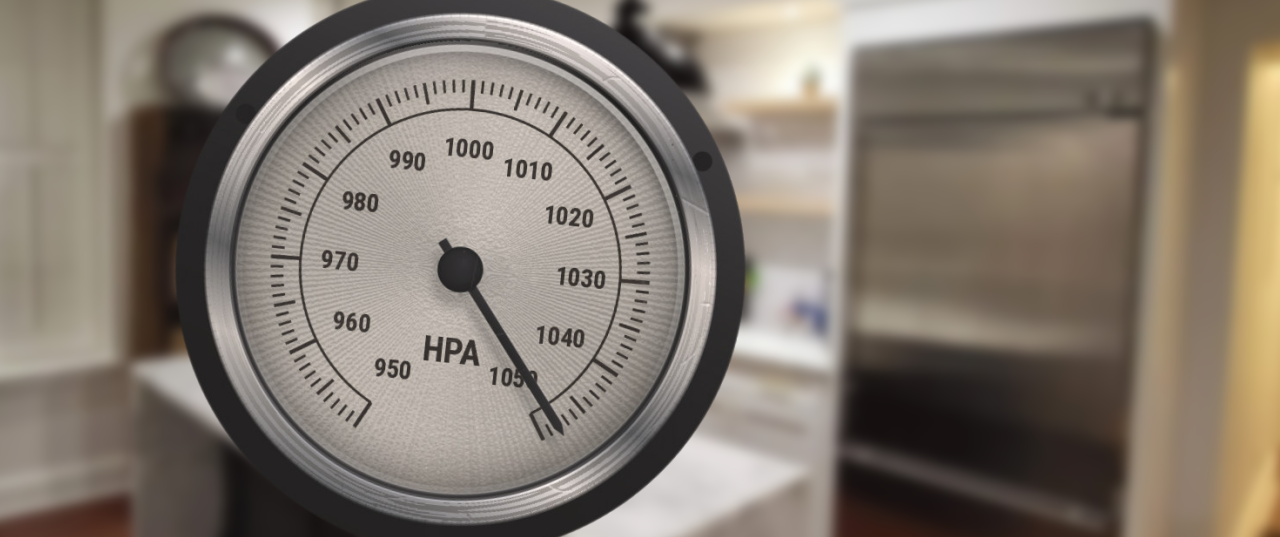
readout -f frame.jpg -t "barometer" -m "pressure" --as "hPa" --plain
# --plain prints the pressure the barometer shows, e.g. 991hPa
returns 1048hPa
